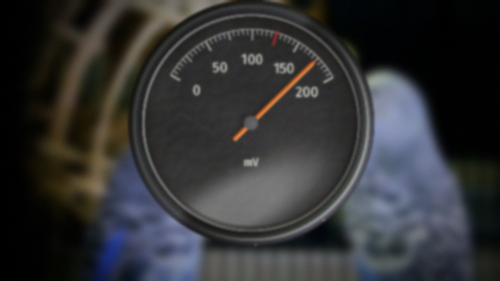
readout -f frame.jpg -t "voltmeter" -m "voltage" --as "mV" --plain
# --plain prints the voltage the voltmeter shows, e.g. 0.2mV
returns 175mV
